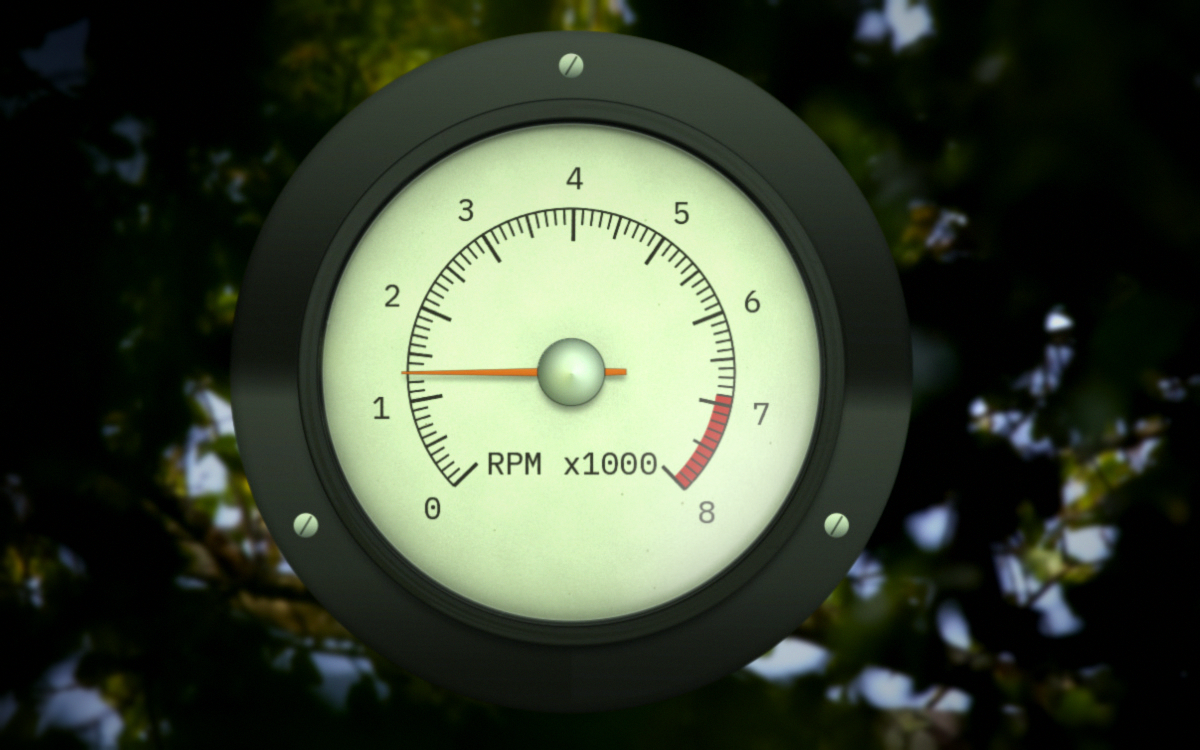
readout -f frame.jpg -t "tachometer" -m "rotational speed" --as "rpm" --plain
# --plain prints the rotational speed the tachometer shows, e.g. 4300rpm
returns 1300rpm
